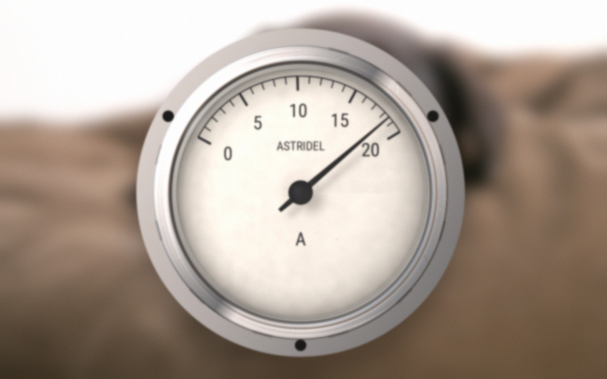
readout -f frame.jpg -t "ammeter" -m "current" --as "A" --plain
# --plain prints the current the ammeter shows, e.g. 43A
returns 18.5A
